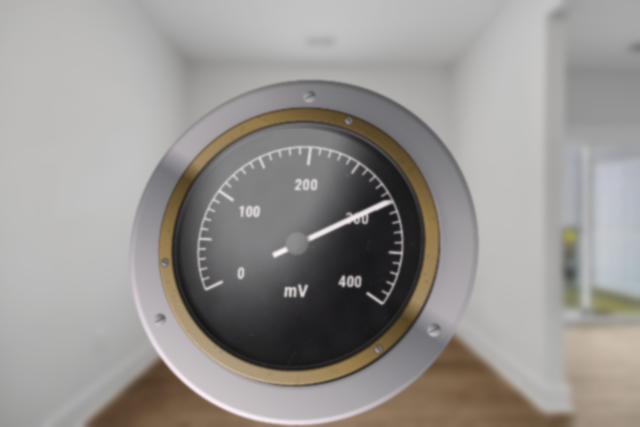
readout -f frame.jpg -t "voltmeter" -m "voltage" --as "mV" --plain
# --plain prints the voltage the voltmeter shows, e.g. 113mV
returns 300mV
